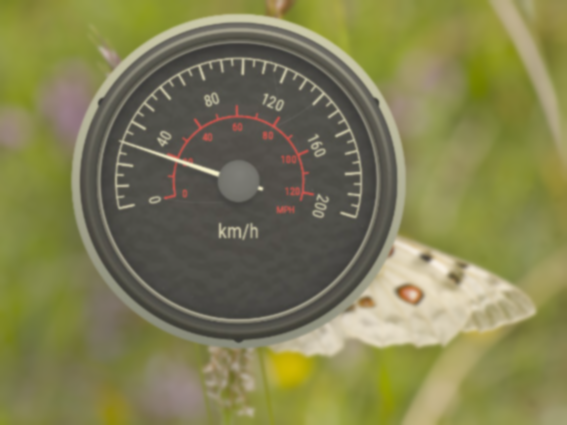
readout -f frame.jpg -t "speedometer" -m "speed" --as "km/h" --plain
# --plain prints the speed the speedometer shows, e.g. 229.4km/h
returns 30km/h
